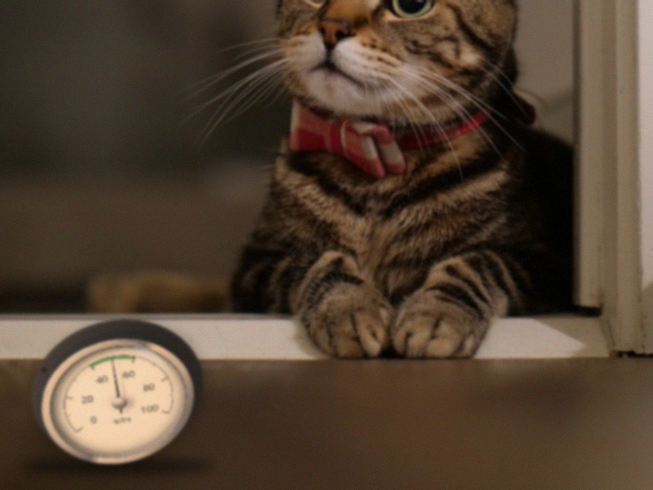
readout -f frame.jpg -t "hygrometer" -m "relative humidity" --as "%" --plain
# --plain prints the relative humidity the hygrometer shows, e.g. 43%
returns 50%
